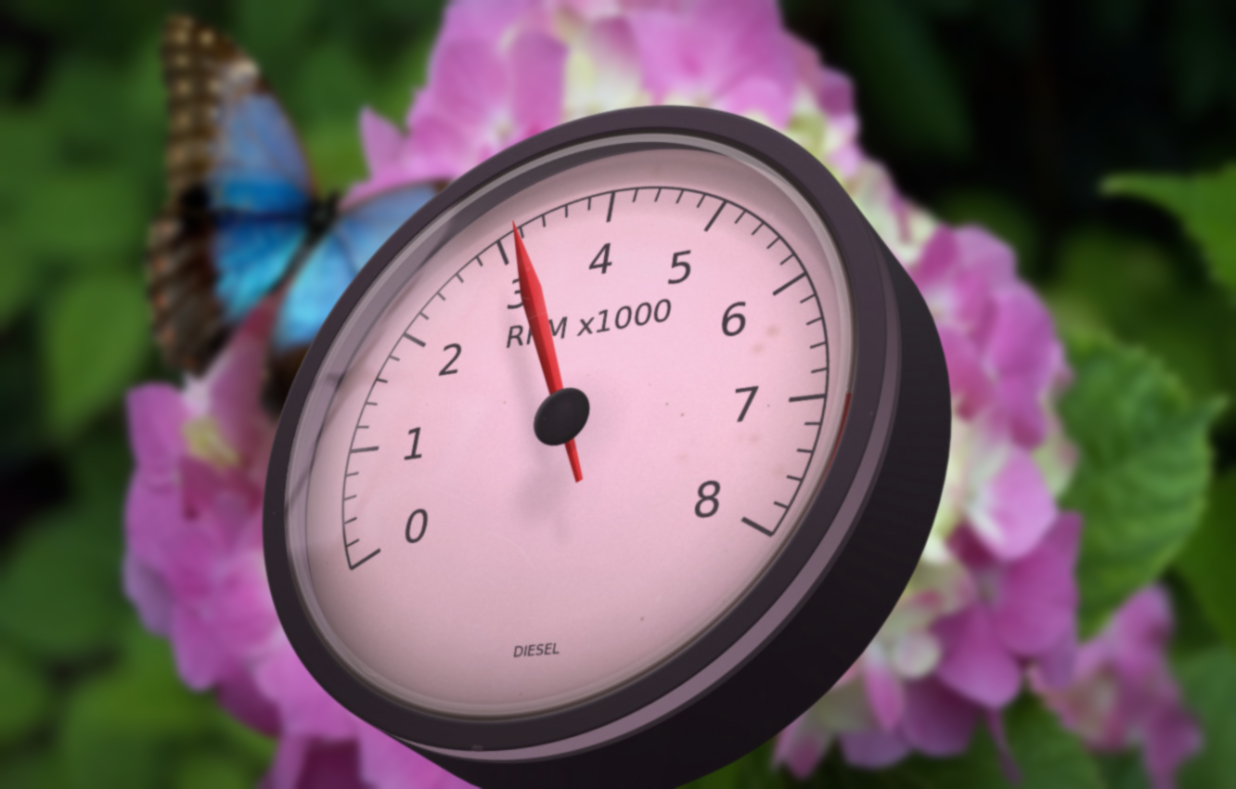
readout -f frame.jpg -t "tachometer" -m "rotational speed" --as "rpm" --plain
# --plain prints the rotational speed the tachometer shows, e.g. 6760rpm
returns 3200rpm
